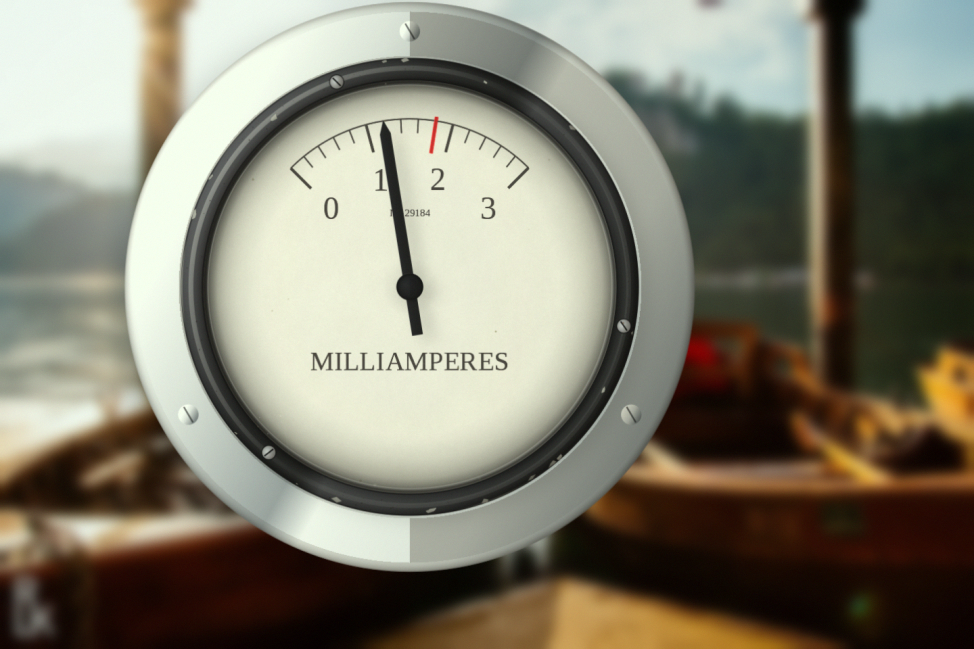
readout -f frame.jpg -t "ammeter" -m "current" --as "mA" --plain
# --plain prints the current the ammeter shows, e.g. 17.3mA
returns 1.2mA
